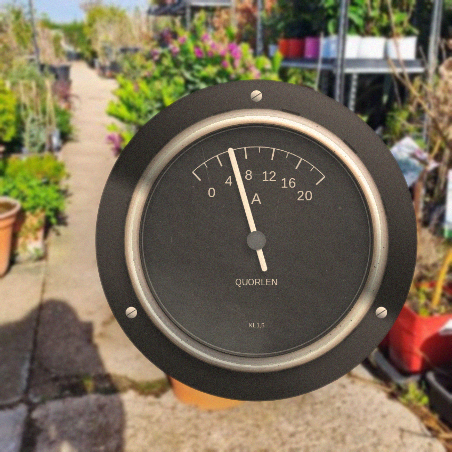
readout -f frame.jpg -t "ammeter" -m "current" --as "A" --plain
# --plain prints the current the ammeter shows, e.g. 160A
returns 6A
